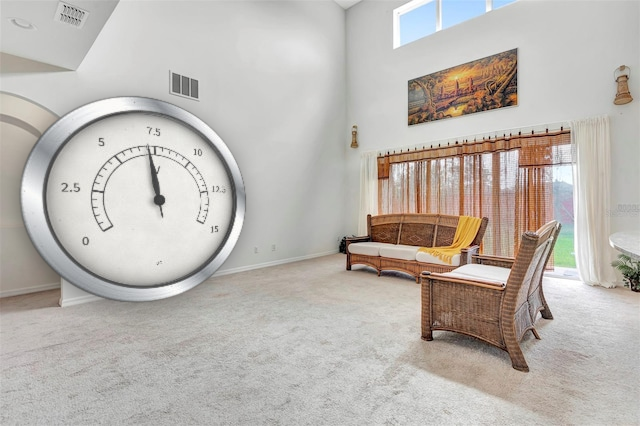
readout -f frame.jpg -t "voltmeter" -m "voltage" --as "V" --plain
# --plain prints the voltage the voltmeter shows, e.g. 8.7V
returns 7V
